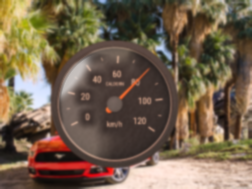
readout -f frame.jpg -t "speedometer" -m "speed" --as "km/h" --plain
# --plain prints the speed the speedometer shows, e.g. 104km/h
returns 80km/h
